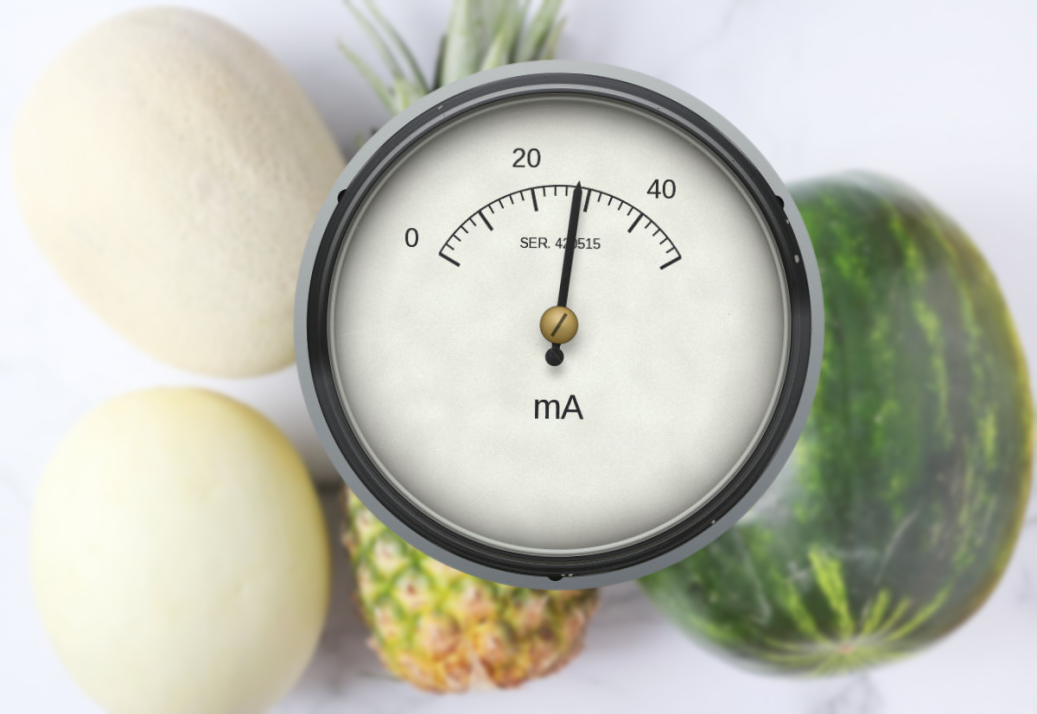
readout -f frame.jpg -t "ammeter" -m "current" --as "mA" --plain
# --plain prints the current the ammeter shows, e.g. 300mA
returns 28mA
